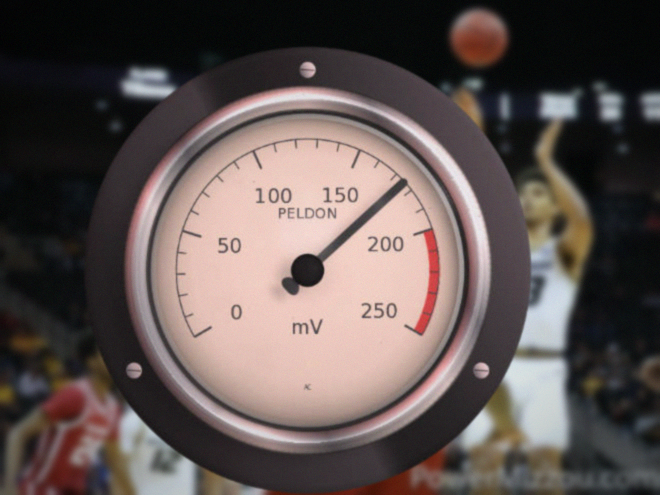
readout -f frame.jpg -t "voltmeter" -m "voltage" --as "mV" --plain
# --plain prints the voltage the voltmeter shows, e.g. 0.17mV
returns 175mV
